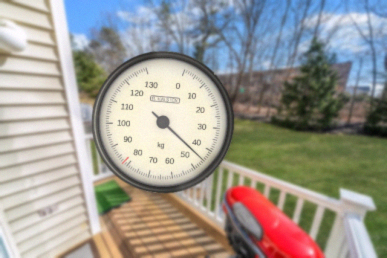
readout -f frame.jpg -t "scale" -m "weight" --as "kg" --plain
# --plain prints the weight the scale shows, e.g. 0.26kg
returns 45kg
